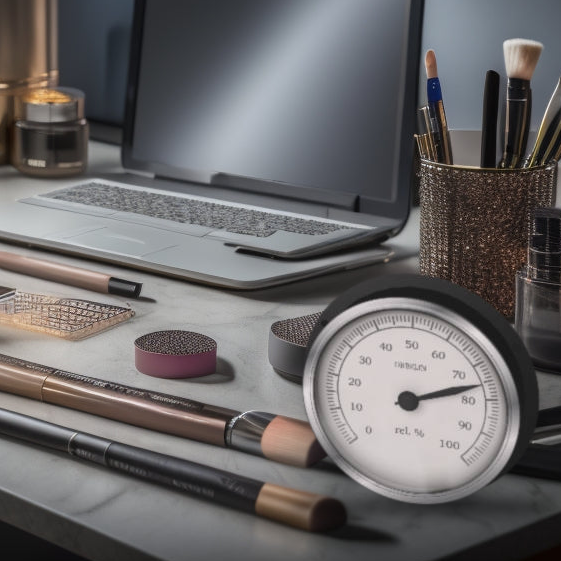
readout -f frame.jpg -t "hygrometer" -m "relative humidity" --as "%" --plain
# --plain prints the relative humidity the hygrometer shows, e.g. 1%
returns 75%
